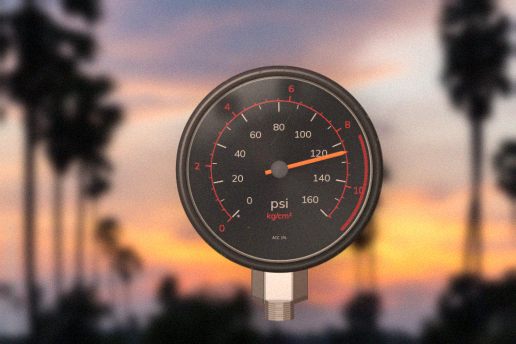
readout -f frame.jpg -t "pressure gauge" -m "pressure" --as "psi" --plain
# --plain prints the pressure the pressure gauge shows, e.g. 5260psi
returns 125psi
